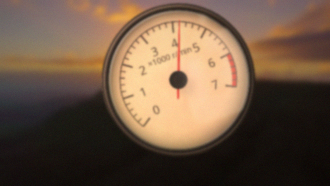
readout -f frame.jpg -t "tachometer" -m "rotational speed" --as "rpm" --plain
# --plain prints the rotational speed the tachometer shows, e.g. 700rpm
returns 4200rpm
